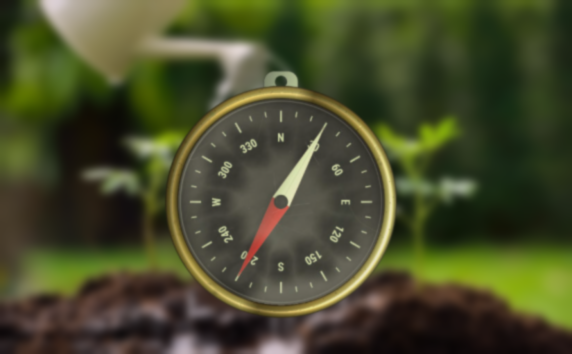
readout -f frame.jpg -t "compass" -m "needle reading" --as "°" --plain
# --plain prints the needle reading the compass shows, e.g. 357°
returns 210°
